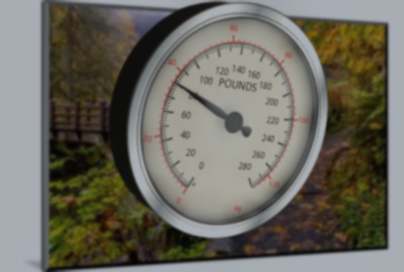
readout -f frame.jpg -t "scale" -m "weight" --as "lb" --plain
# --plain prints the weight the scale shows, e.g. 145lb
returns 80lb
